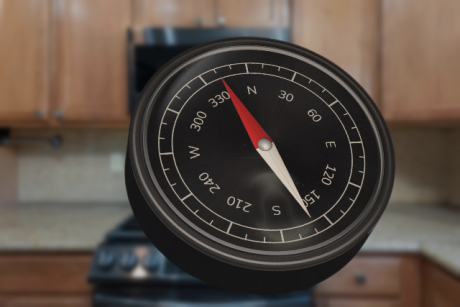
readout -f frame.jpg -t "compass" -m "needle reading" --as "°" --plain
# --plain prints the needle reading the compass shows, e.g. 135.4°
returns 340°
